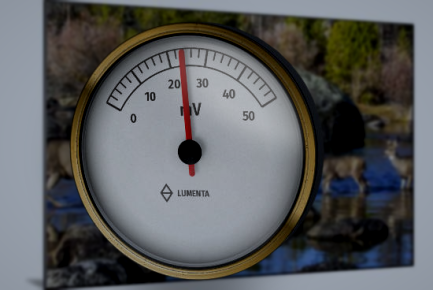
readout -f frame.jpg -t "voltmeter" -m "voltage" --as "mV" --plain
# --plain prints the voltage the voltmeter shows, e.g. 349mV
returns 24mV
